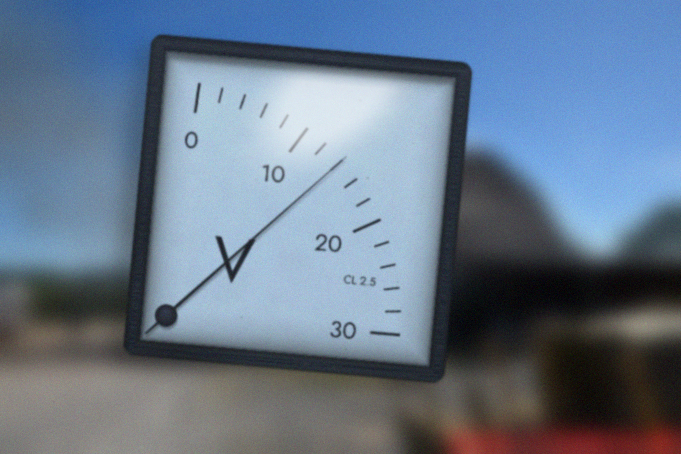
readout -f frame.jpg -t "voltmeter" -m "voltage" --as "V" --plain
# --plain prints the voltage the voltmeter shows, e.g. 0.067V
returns 14V
